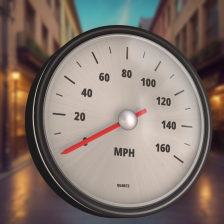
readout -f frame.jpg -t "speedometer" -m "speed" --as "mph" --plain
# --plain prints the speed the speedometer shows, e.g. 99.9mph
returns 0mph
